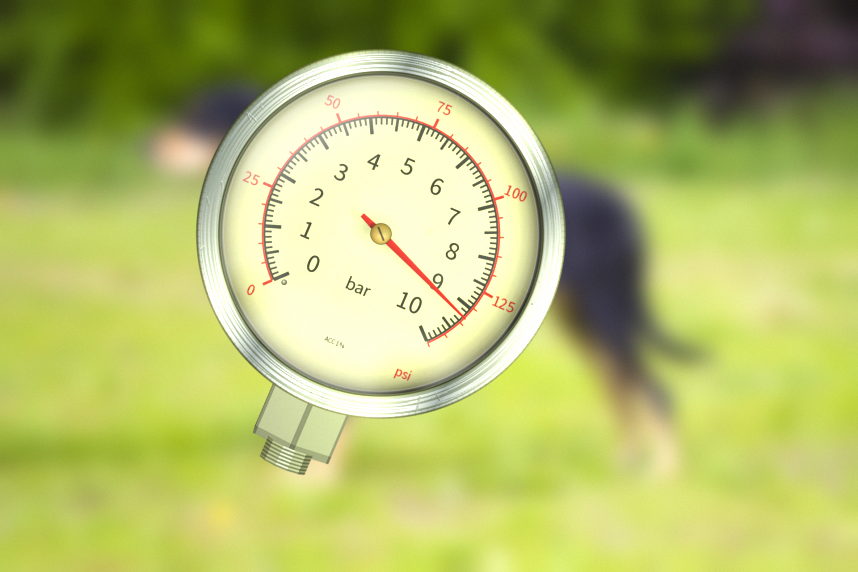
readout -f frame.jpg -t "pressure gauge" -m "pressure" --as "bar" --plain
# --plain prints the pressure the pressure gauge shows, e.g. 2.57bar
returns 9.2bar
